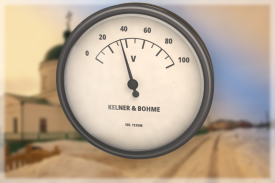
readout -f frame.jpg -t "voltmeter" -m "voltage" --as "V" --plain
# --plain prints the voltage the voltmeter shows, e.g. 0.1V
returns 35V
